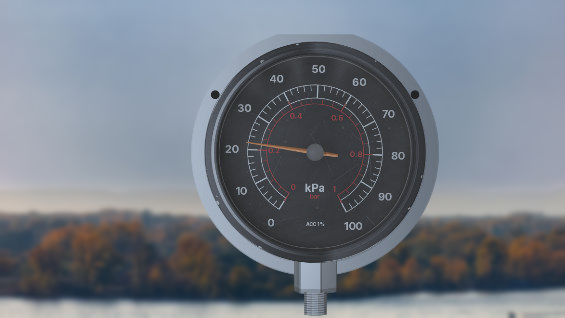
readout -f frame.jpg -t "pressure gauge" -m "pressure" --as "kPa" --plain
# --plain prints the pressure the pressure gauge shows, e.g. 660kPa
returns 22kPa
